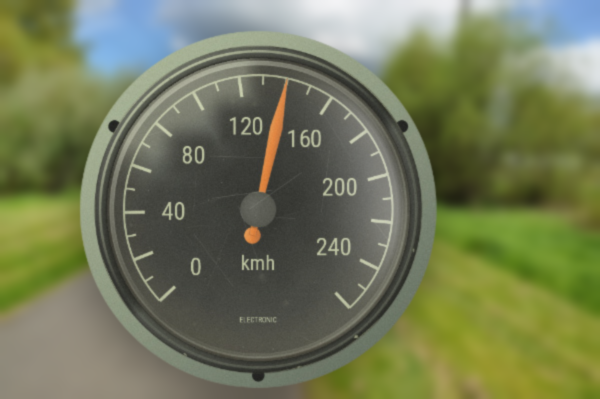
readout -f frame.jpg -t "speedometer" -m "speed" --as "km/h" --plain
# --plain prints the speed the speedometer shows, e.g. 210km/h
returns 140km/h
